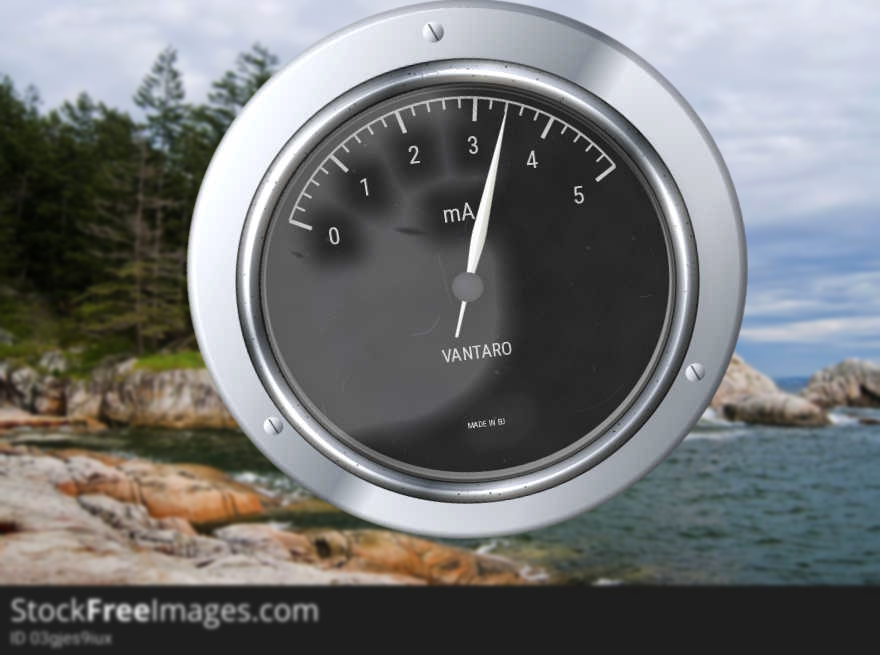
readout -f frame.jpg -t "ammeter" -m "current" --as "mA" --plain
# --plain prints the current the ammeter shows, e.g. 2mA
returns 3.4mA
